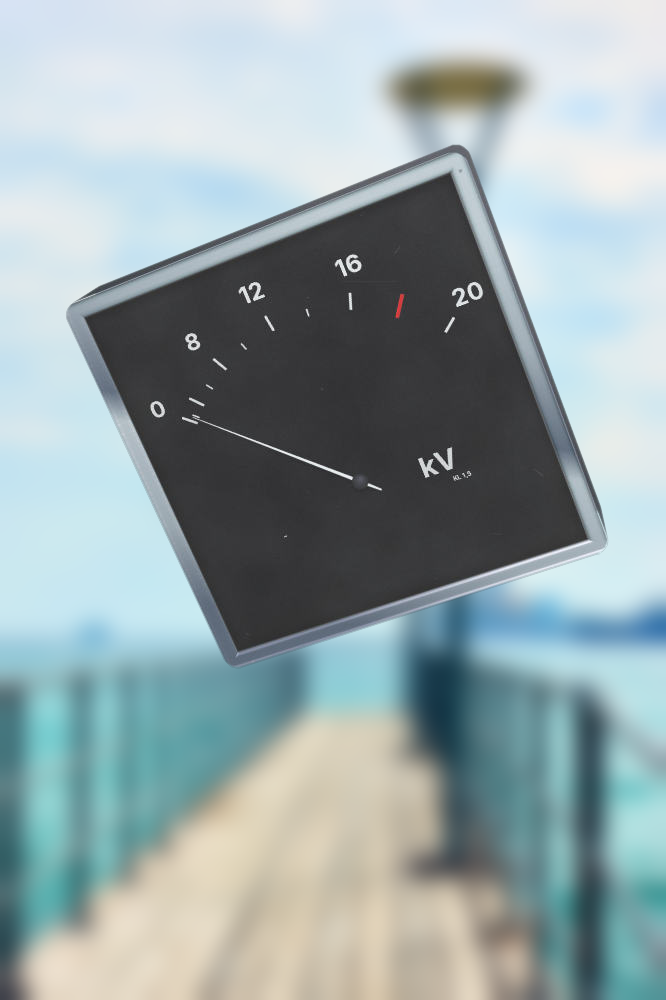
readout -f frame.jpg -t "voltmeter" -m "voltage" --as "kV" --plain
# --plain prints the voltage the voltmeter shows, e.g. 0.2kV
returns 2kV
